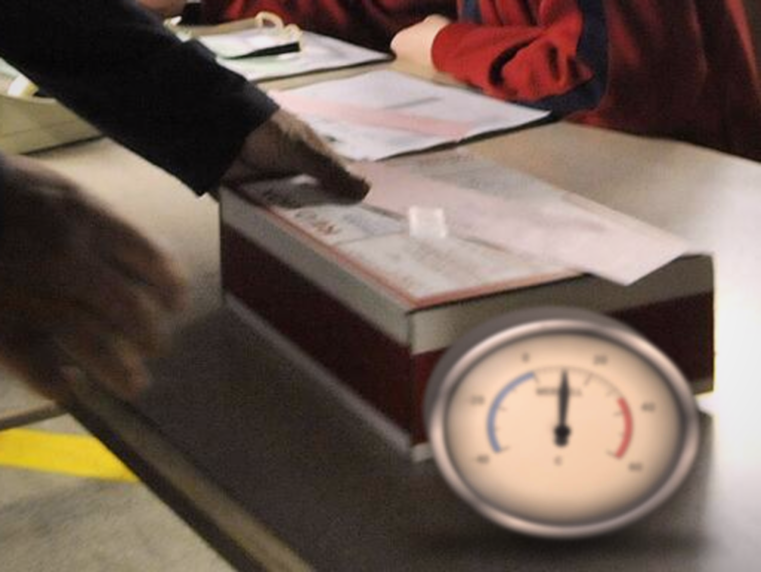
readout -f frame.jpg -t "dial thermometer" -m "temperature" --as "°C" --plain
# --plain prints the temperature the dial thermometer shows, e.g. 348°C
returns 10°C
